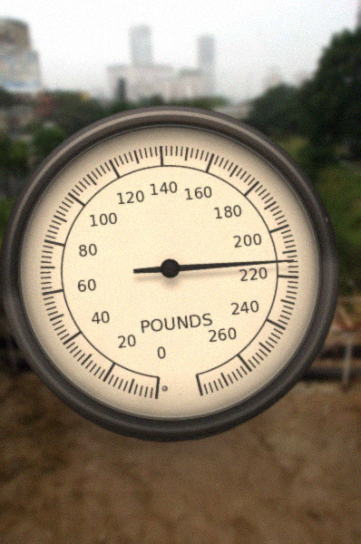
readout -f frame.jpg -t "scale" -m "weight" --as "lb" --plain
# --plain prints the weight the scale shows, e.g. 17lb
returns 214lb
